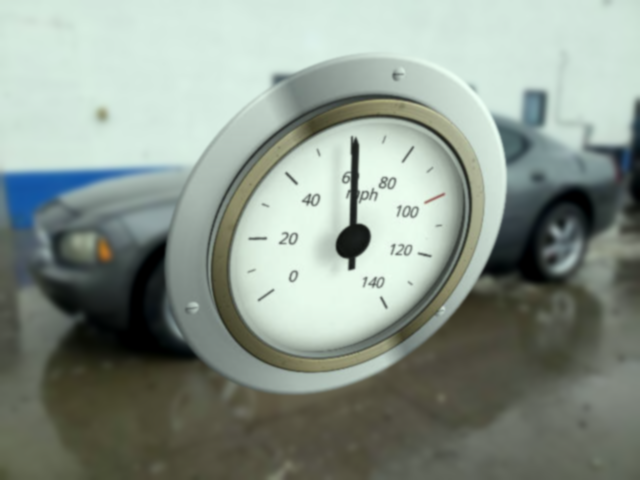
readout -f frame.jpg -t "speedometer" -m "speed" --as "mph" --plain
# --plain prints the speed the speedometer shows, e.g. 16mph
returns 60mph
